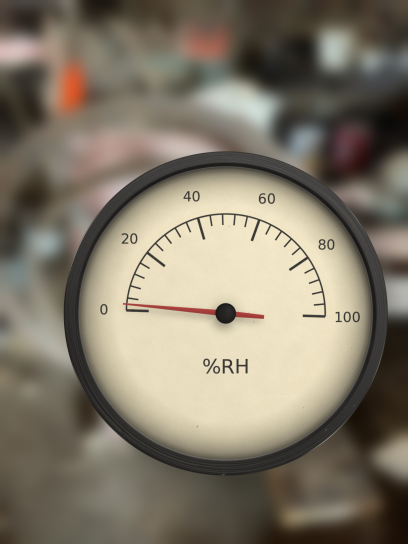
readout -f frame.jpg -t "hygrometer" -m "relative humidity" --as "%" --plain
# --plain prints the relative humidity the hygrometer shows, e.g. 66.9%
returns 2%
